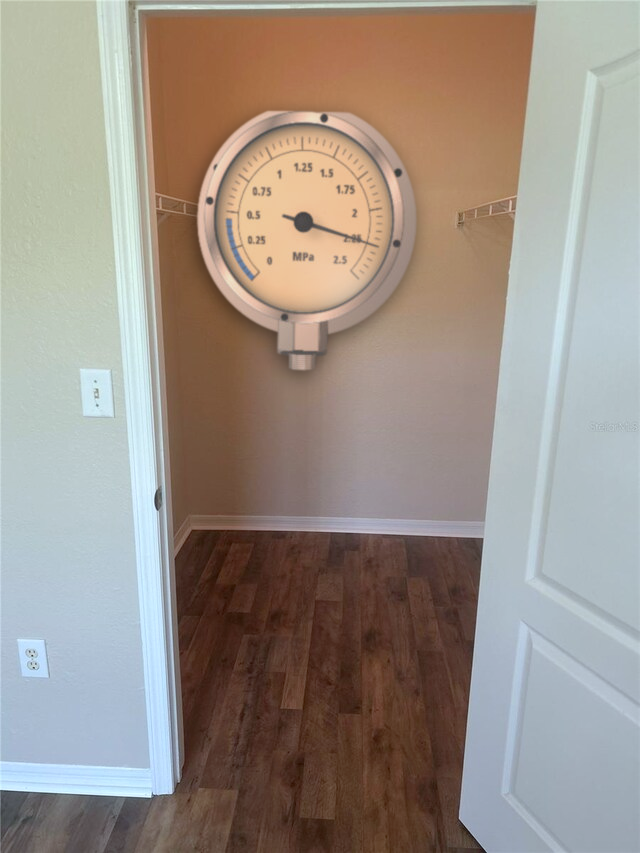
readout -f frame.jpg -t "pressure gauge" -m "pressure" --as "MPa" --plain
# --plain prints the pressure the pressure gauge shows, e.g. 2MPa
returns 2.25MPa
